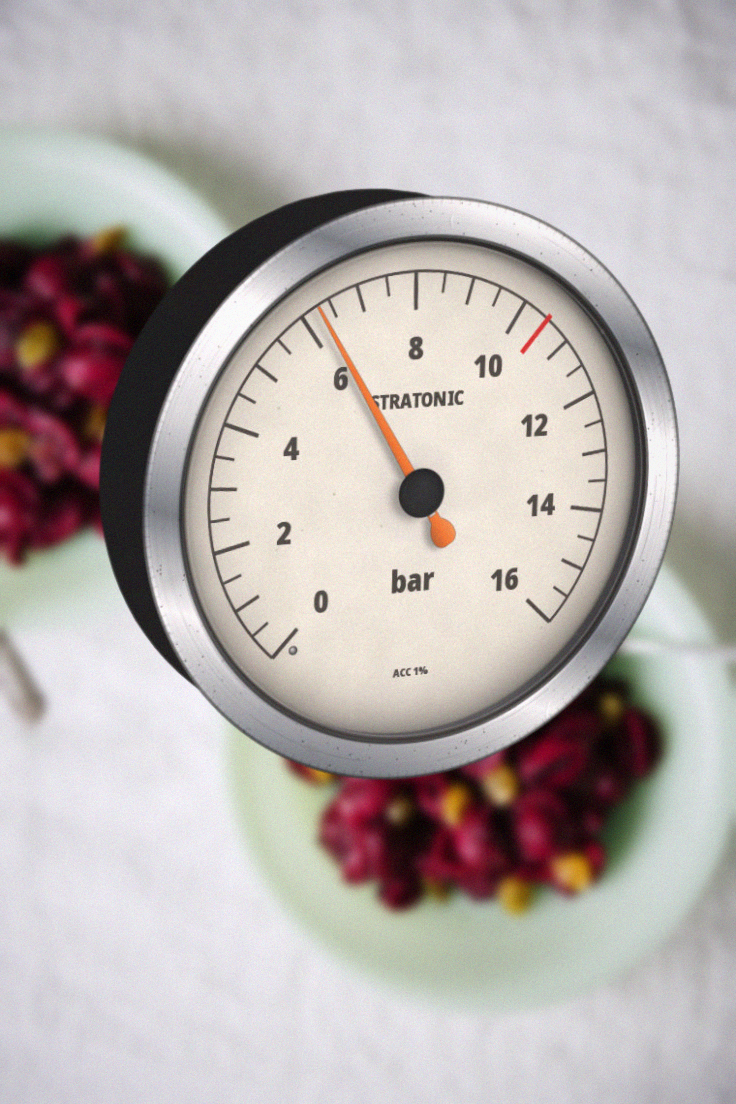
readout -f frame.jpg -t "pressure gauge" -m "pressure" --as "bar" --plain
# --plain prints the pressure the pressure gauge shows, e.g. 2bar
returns 6.25bar
